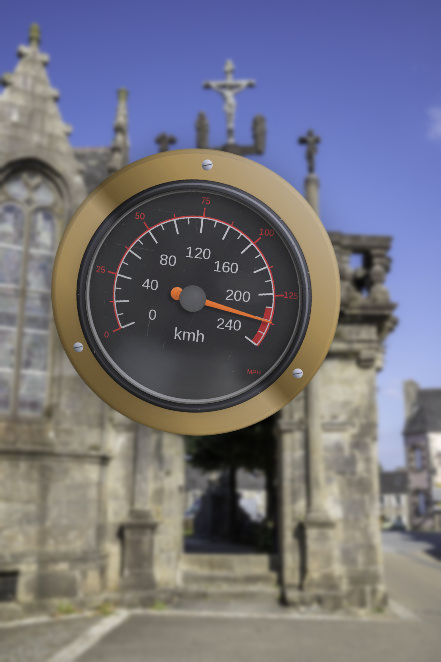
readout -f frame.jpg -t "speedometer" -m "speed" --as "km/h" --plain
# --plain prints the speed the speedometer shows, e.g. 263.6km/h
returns 220km/h
